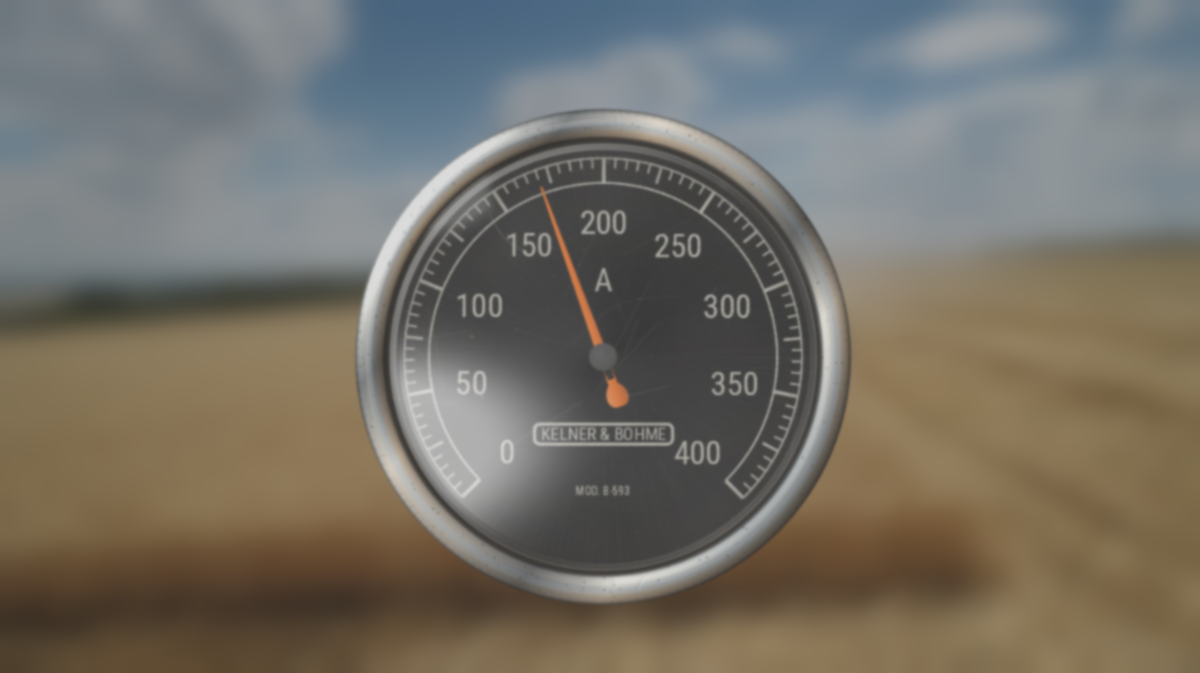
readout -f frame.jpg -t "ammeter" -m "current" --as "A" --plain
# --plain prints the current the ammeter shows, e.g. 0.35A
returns 170A
